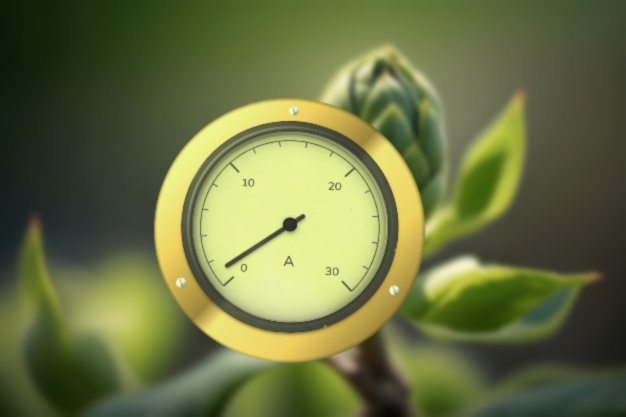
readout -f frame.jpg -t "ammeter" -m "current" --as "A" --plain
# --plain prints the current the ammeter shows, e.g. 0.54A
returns 1A
